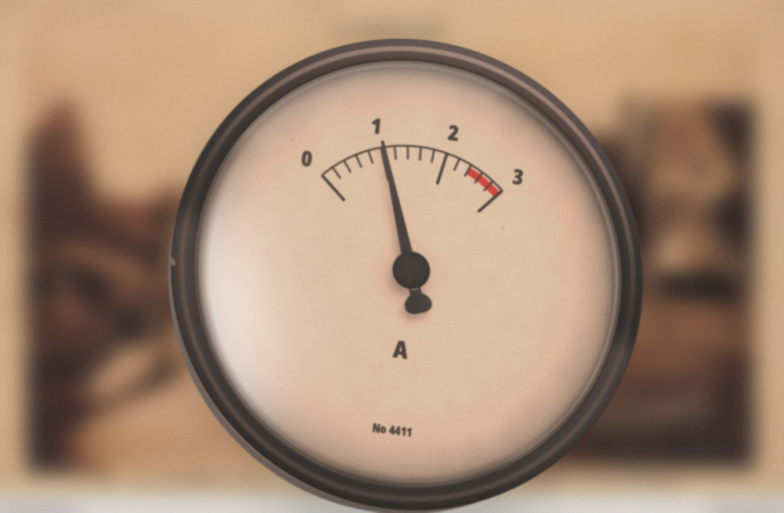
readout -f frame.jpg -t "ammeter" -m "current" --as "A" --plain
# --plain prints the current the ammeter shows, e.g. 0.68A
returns 1A
